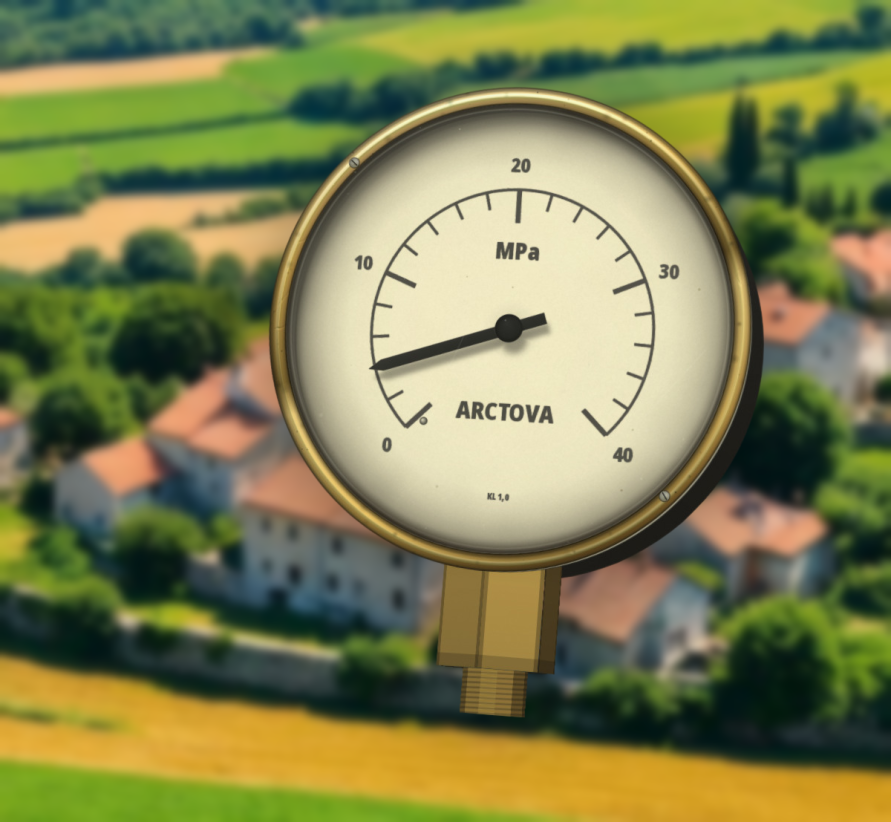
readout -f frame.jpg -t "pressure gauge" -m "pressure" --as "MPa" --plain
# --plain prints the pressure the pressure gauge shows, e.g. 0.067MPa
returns 4MPa
